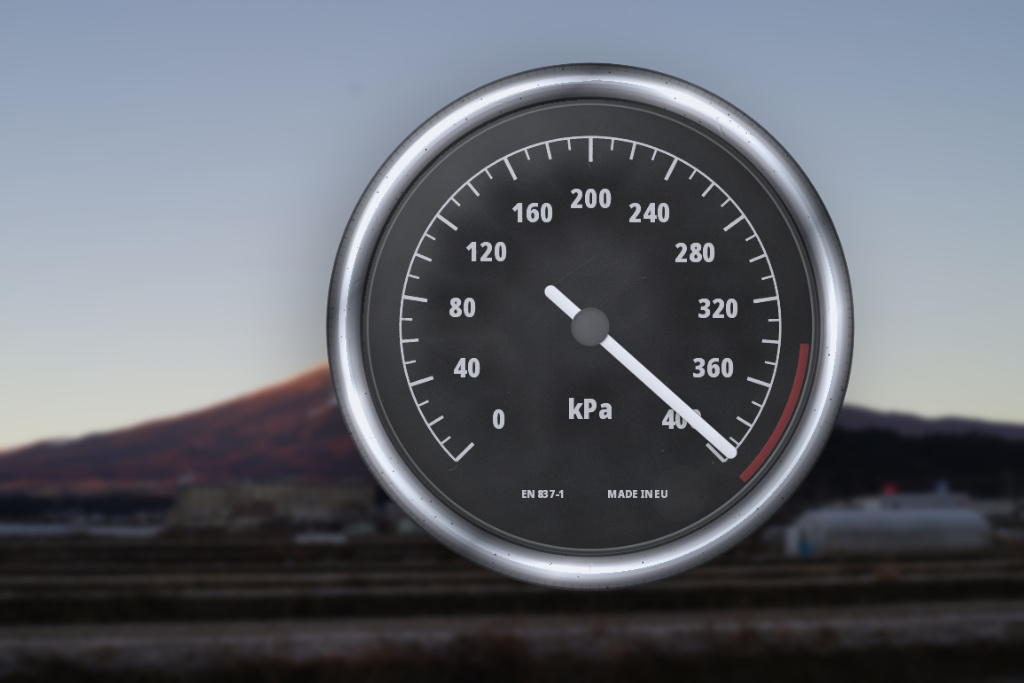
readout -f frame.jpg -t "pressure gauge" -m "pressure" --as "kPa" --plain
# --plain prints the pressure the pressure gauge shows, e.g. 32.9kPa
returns 395kPa
